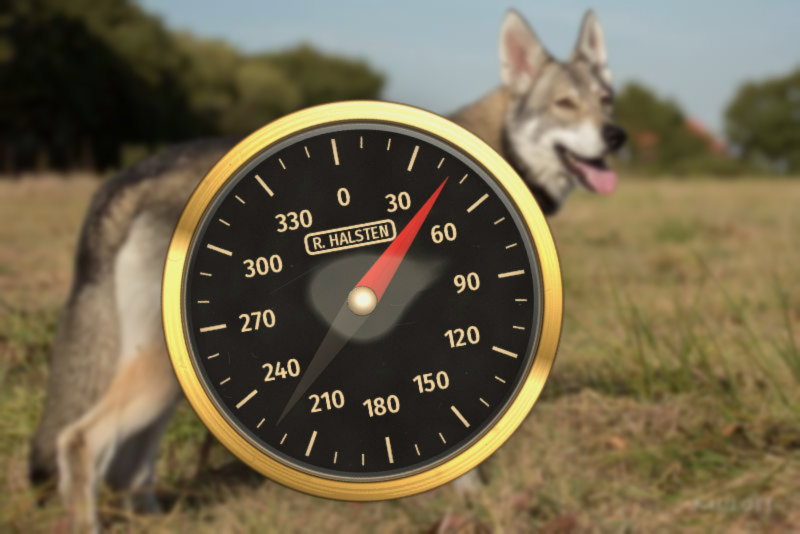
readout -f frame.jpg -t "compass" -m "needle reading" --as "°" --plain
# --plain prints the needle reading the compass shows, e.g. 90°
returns 45°
